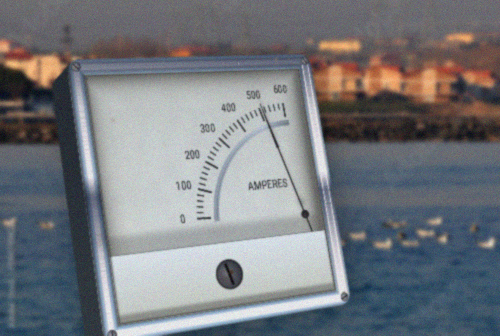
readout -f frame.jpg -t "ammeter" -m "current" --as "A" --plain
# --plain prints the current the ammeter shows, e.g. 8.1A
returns 500A
